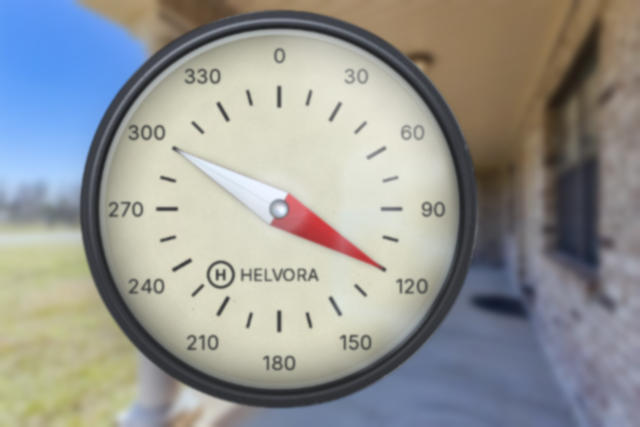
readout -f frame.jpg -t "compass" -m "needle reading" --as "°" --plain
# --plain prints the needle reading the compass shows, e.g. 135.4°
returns 120°
